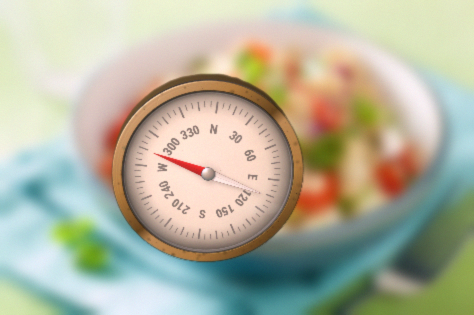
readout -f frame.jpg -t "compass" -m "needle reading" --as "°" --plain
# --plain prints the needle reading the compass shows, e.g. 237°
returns 285°
